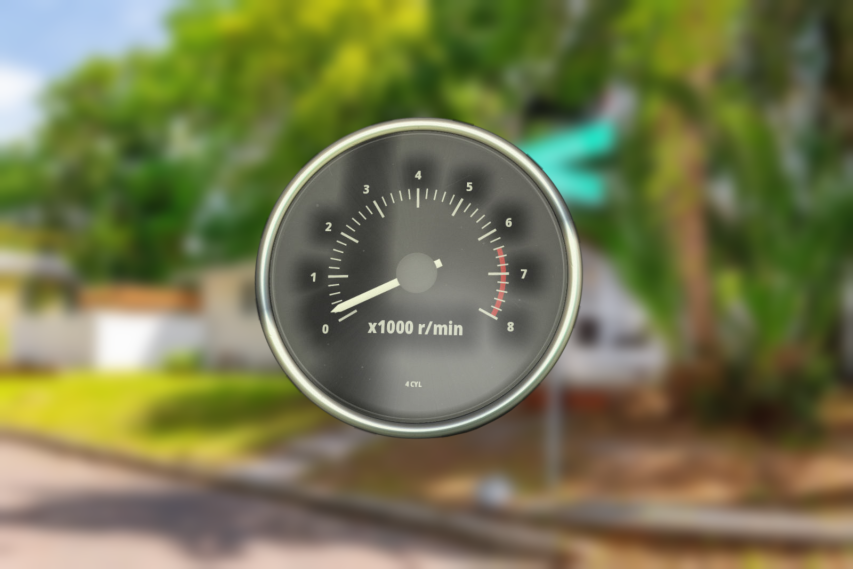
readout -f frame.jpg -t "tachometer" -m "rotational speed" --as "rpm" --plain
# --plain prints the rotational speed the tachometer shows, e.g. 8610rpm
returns 200rpm
